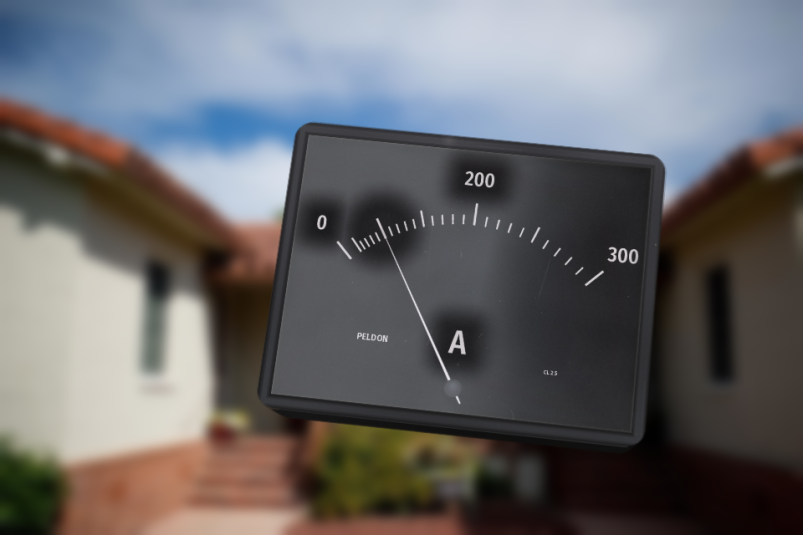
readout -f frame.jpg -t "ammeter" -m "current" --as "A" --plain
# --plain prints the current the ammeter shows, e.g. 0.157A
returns 100A
